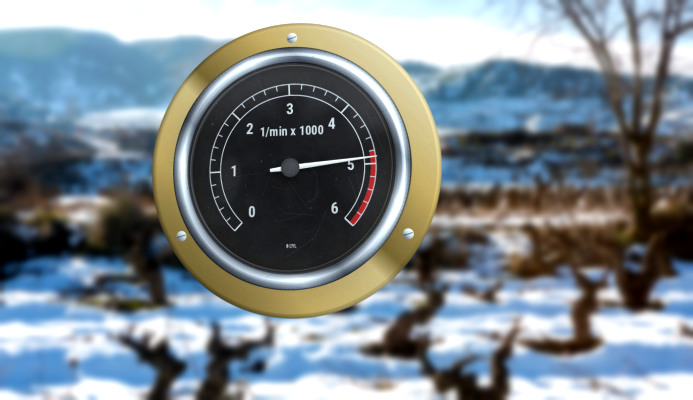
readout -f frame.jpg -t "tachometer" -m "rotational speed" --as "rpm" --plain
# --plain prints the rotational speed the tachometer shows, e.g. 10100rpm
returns 4900rpm
